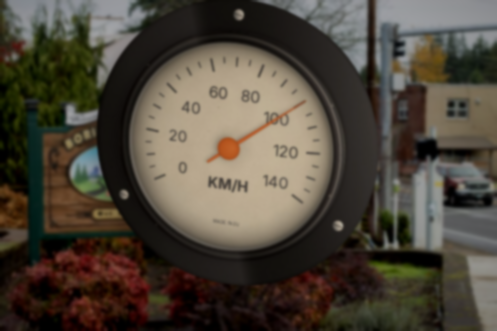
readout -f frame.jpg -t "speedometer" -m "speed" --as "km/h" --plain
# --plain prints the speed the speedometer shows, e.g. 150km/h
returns 100km/h
